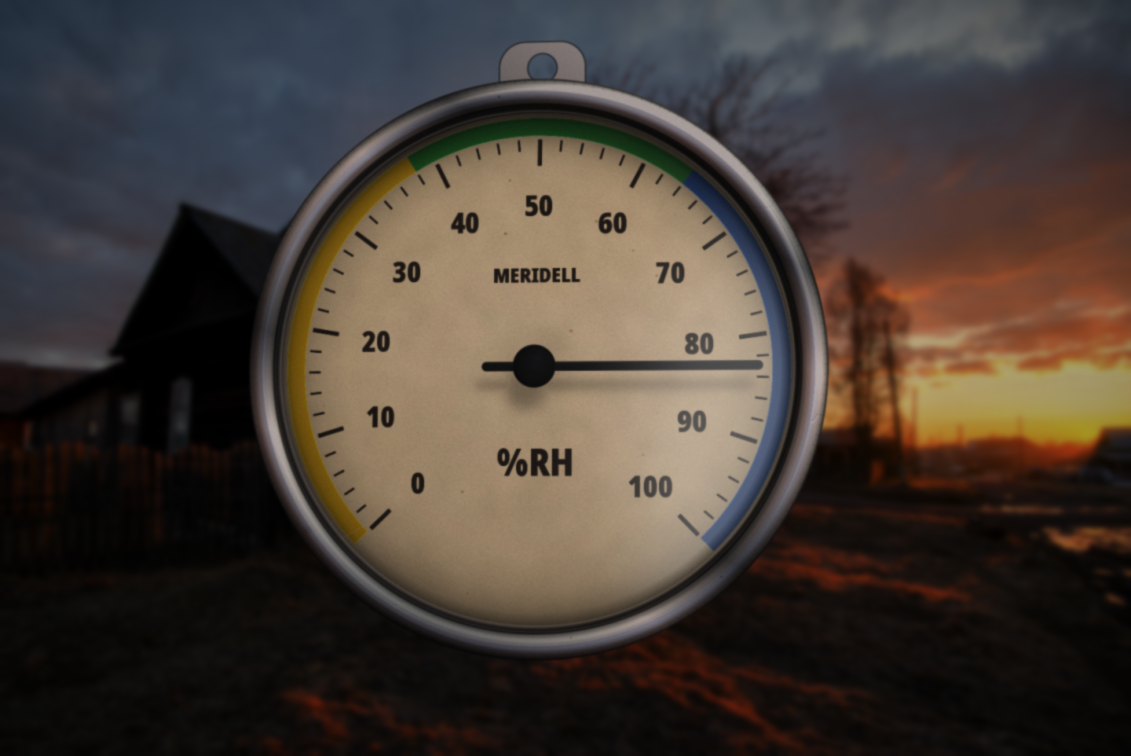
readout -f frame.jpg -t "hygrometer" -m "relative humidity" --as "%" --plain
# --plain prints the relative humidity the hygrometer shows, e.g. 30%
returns 83%
